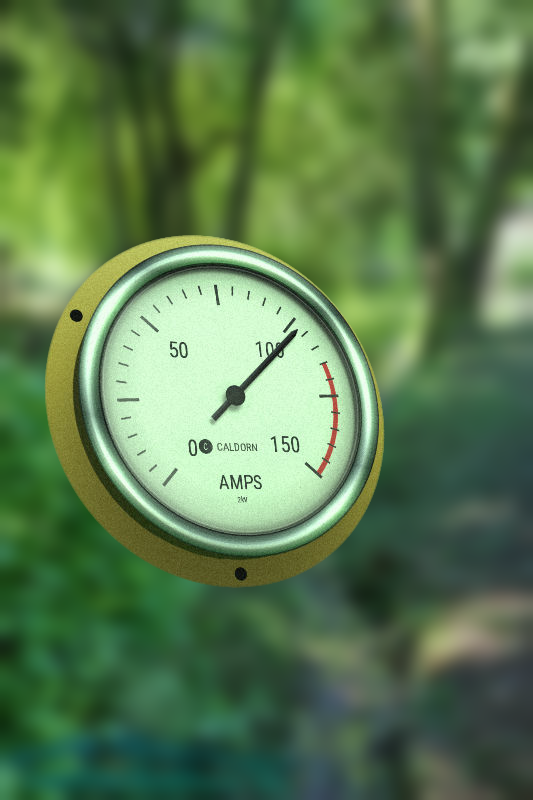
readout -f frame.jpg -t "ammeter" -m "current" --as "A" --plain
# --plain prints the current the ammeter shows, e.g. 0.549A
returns 102.5A
